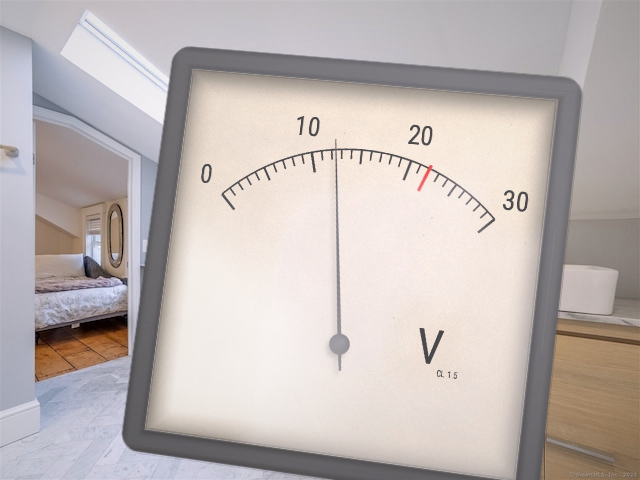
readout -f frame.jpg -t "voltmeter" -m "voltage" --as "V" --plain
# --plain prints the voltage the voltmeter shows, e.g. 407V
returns 12.5V
